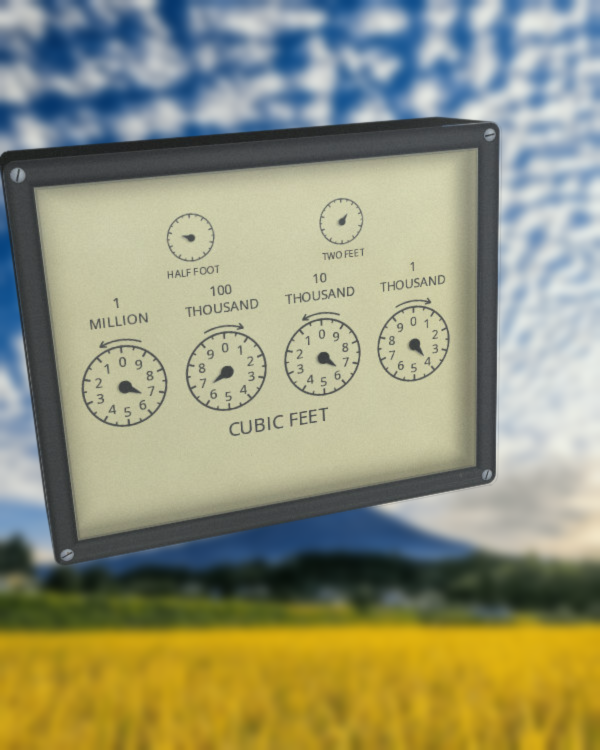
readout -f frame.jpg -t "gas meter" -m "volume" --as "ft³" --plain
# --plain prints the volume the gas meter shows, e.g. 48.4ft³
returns 666400ft³
